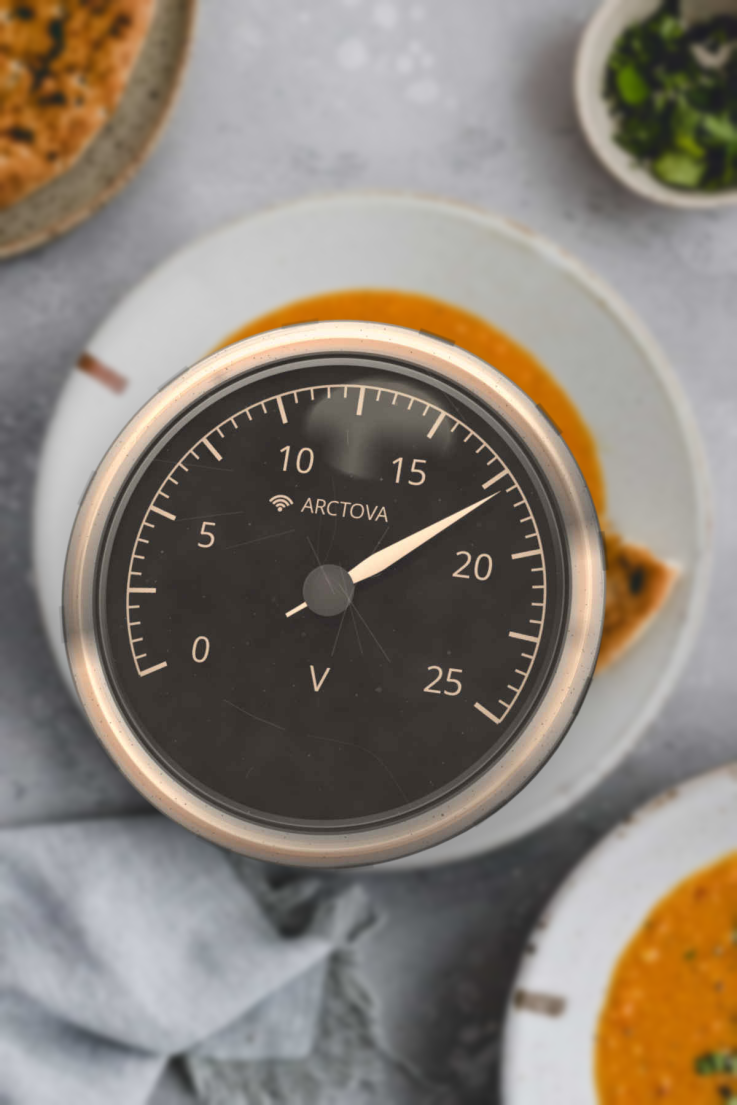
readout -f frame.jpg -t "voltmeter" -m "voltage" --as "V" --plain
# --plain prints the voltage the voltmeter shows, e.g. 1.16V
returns 18V
